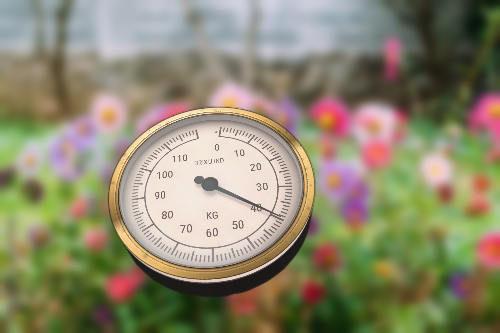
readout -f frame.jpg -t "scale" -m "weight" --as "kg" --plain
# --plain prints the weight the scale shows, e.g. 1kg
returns 40kg
